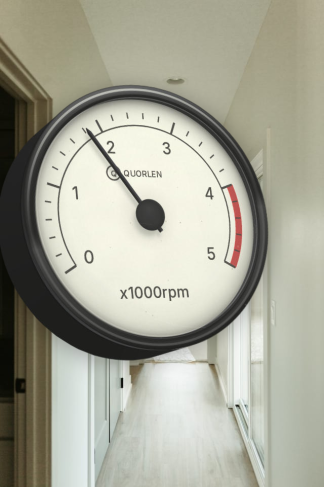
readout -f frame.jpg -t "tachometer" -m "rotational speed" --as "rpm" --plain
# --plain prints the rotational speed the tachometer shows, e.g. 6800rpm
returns 1800rpm
